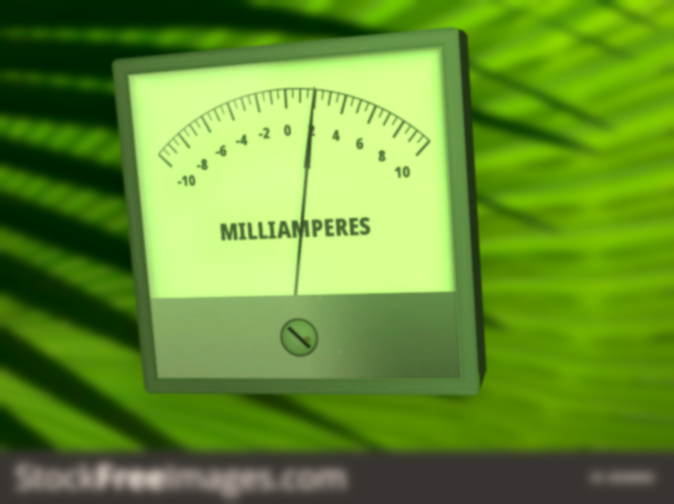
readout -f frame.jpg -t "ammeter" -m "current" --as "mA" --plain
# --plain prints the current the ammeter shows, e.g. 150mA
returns 2mA
